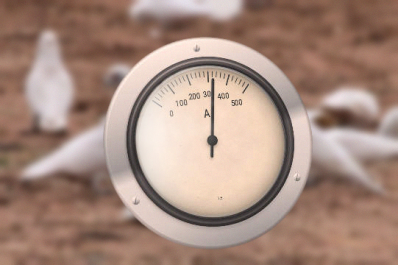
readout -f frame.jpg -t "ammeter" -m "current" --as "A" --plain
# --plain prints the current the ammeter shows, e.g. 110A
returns 320A
